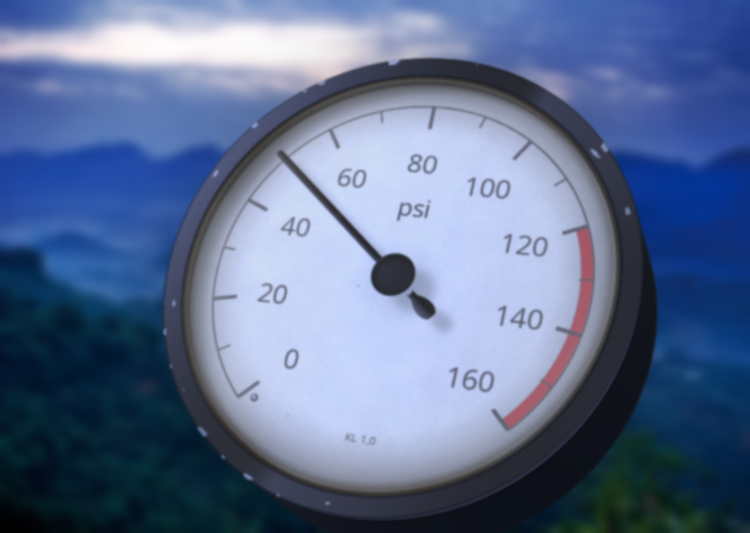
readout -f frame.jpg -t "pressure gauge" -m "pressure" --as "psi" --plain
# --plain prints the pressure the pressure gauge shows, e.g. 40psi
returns 50psi
